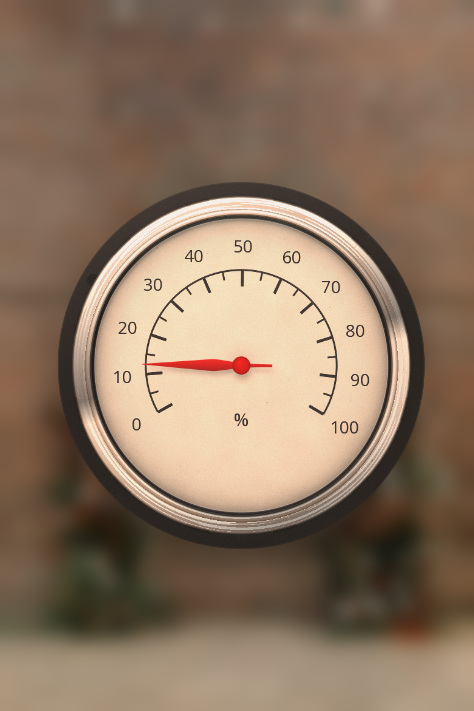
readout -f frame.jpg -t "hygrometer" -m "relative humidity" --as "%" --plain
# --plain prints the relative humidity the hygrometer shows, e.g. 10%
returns 12.5%
